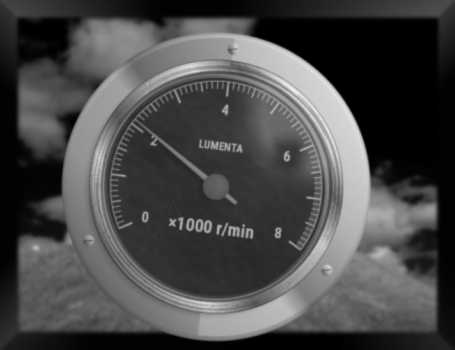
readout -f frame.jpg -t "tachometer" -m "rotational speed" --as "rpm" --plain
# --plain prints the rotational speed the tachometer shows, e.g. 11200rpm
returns 2100rpm
